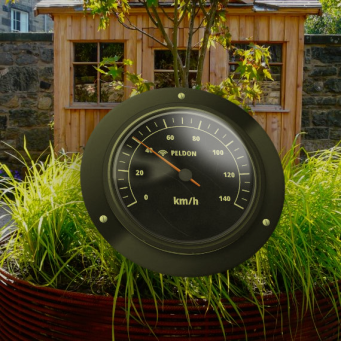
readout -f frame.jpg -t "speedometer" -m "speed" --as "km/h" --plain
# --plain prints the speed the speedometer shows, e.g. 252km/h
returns 40km/h
